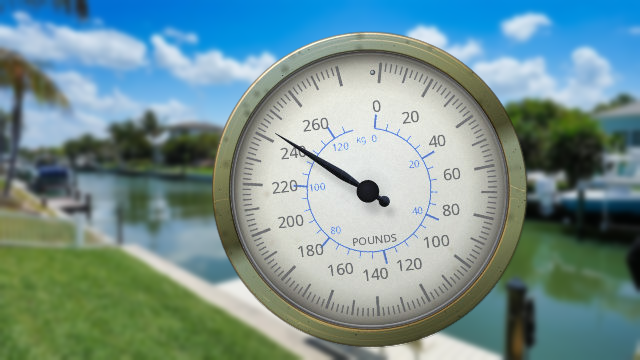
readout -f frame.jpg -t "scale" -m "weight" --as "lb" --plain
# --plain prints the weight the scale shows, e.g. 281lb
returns 244lb
